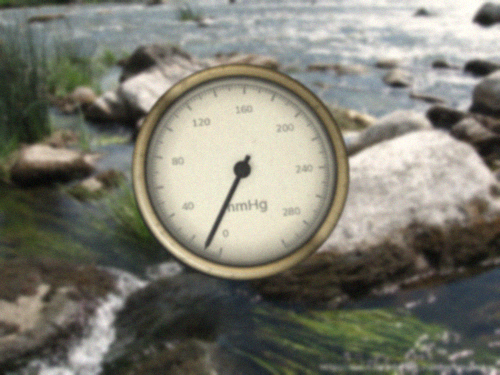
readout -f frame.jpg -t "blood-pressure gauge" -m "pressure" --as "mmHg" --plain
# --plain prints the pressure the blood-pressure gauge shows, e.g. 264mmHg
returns 10mmHg
